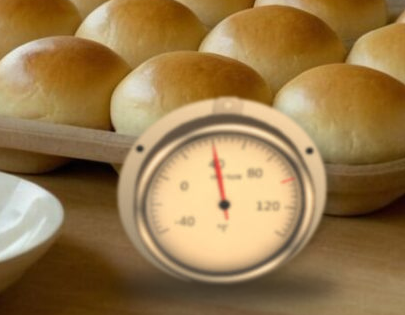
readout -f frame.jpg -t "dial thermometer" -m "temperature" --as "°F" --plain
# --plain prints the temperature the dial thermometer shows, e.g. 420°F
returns 40°F
